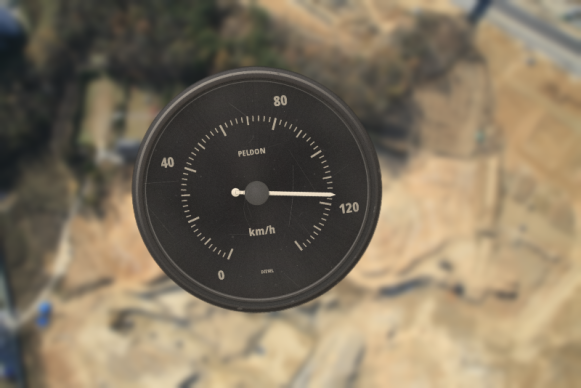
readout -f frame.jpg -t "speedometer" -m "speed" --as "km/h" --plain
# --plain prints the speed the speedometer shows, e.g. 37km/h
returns 116km/h
